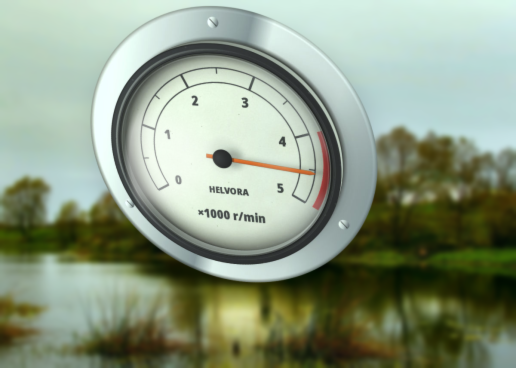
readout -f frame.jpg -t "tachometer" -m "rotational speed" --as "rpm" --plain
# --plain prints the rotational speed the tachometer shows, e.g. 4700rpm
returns 4500rpm
